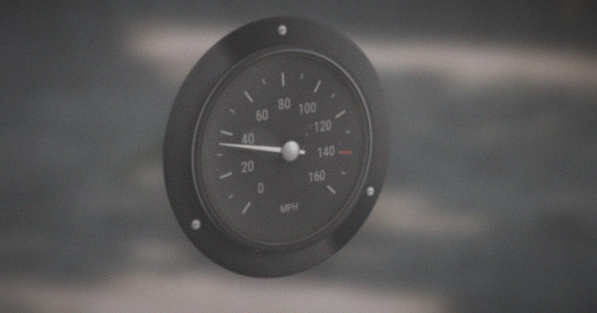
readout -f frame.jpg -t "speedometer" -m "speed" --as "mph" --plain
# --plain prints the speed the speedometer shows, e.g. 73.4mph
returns 35mph
